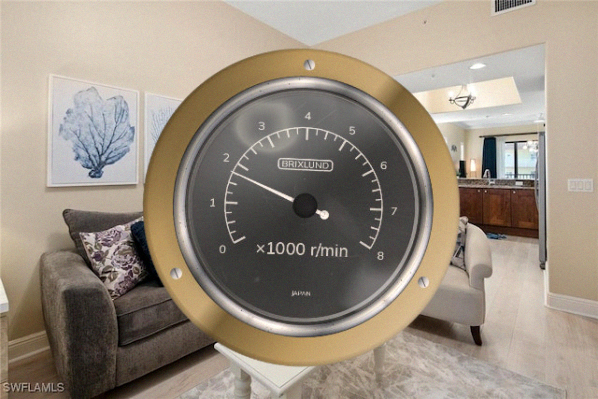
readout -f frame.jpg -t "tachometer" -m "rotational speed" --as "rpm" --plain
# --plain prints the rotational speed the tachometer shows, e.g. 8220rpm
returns 1750rpm
